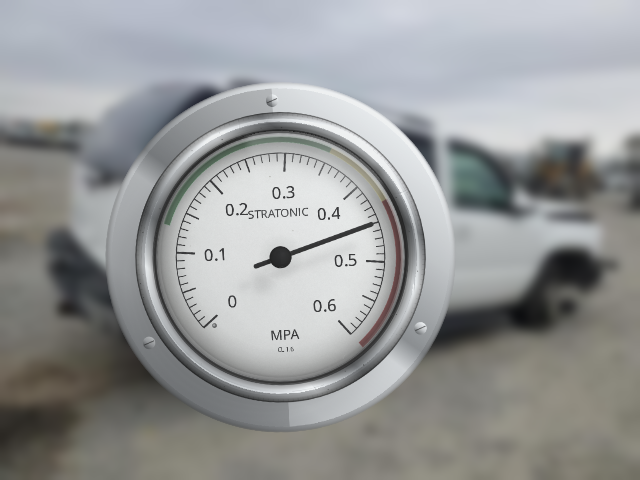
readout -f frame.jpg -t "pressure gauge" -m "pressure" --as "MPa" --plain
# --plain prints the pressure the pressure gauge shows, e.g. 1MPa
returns 0.45MPa
